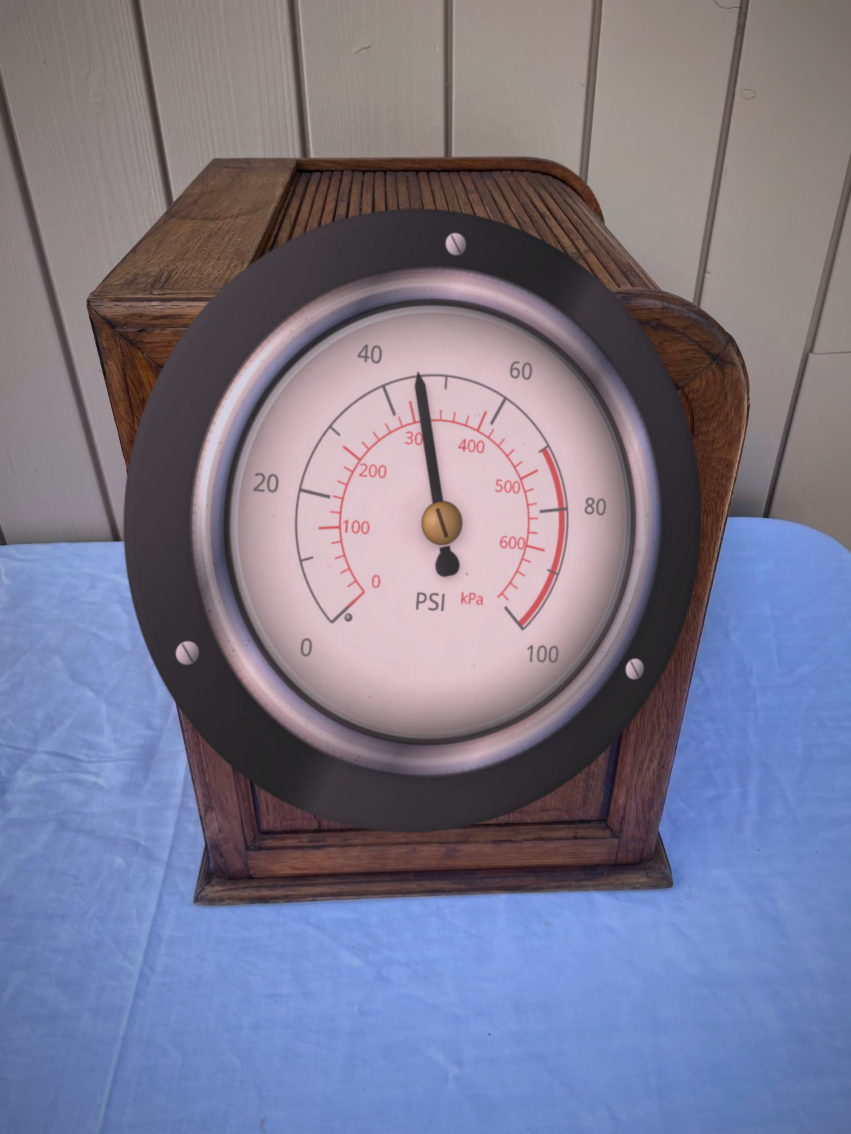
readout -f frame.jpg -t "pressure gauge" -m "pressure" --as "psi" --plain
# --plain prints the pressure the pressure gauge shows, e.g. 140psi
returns 45psi
